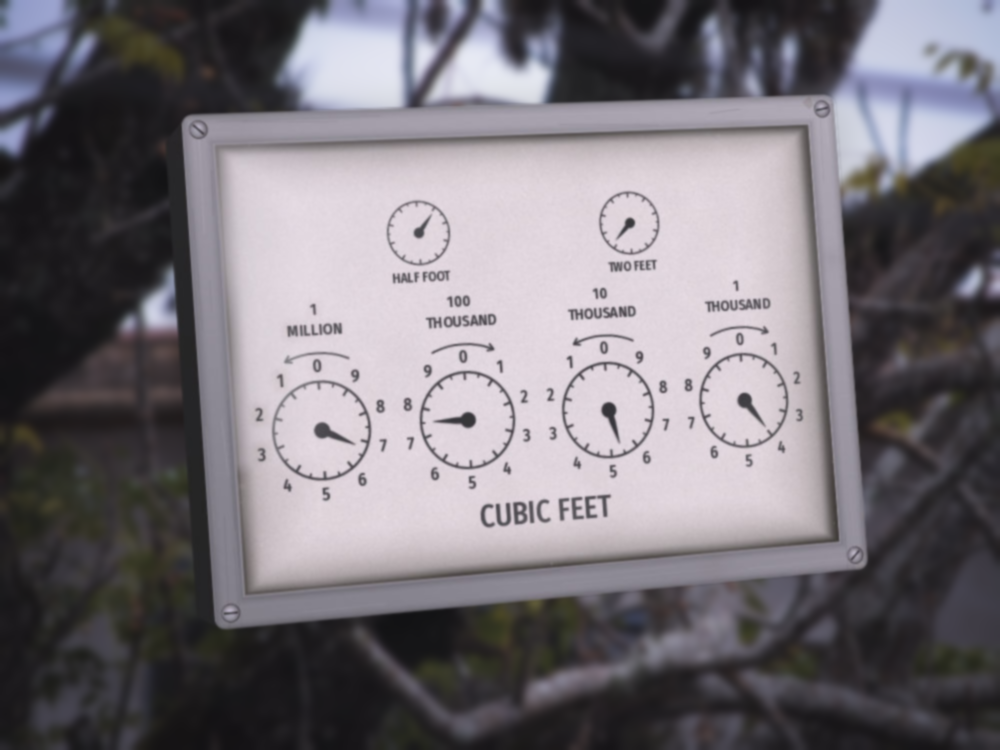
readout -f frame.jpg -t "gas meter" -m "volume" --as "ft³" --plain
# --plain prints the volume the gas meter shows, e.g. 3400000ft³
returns 675400ft³
